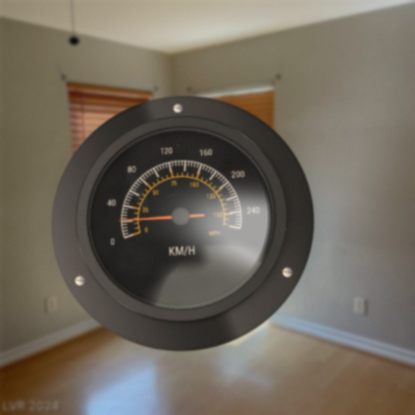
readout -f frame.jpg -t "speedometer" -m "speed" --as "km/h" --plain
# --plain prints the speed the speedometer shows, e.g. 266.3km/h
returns 20km/h
